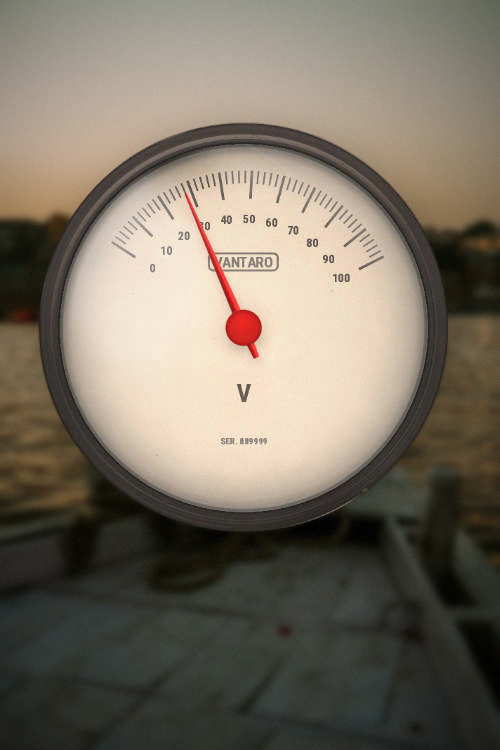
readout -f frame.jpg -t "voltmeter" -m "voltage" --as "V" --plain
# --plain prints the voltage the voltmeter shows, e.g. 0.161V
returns 28V
